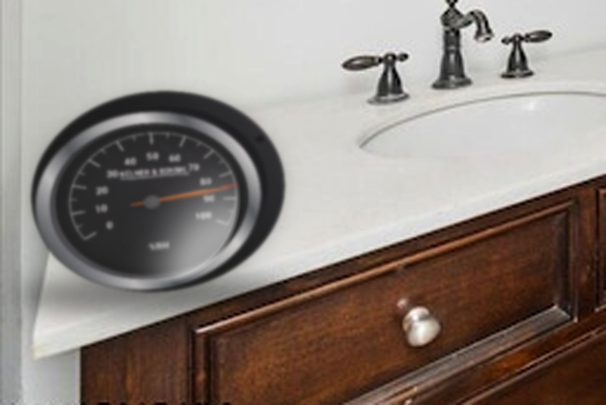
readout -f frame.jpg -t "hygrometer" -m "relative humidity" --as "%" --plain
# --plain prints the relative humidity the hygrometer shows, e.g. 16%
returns 85%
